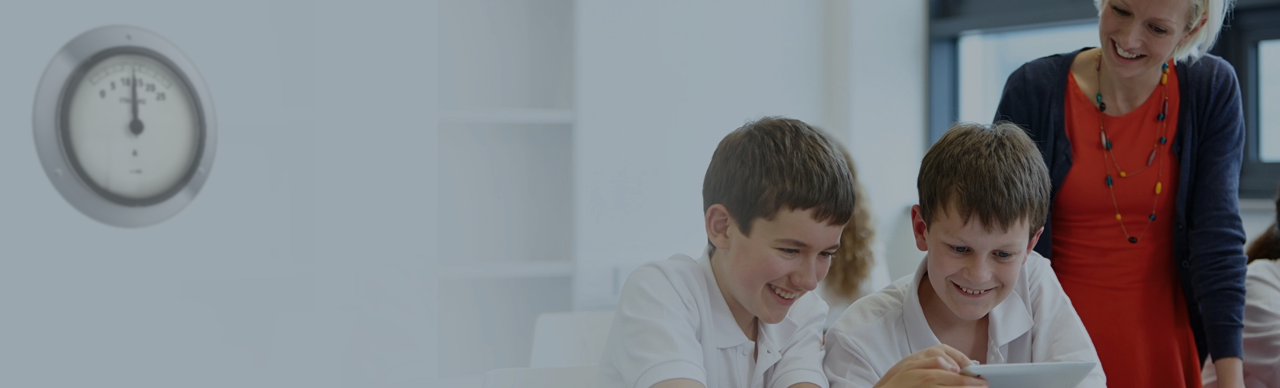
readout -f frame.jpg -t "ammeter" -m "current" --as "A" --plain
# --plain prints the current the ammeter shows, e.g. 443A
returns 12.5A
